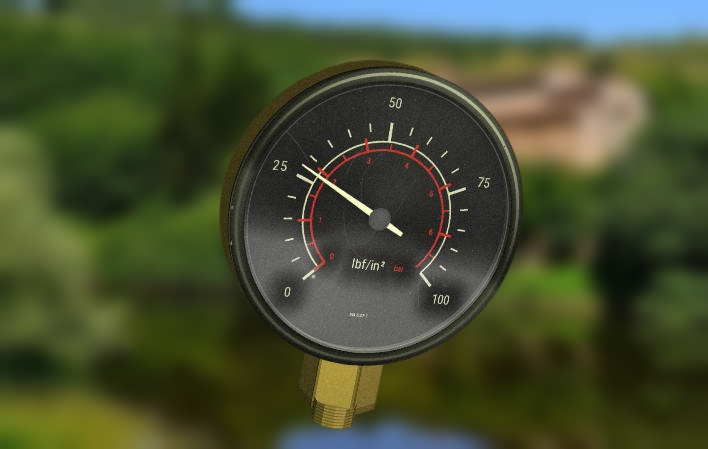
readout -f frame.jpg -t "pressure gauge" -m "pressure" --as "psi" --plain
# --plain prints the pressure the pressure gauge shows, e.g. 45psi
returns 27.5psi
